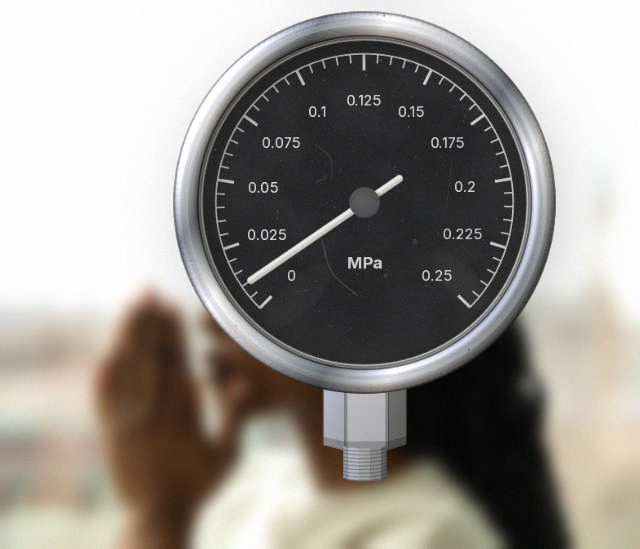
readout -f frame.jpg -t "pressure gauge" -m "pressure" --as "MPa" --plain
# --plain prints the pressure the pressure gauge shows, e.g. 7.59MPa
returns 0.01MPa
